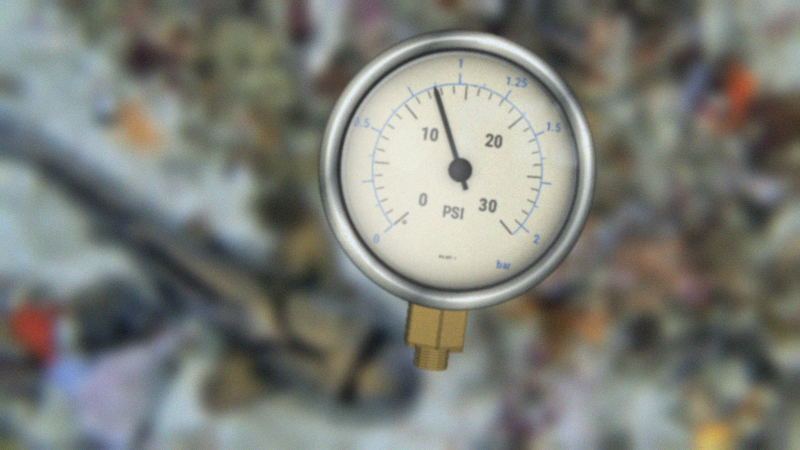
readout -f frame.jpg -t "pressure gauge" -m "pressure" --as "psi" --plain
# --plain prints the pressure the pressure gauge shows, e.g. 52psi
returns 12.5psi
